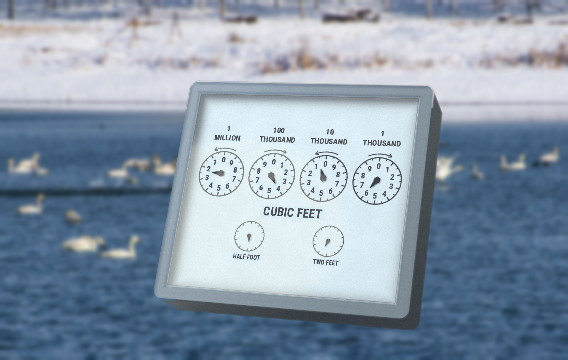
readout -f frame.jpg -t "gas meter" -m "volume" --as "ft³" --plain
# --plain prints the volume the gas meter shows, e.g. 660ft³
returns 240600ft³
